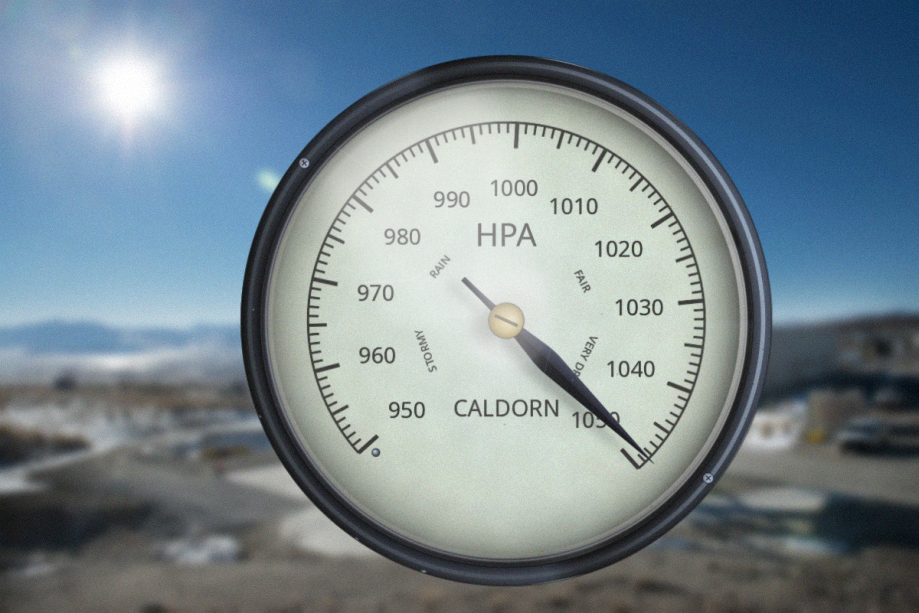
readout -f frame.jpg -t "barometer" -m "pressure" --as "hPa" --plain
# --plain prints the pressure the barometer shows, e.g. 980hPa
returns 1048.5hPa
